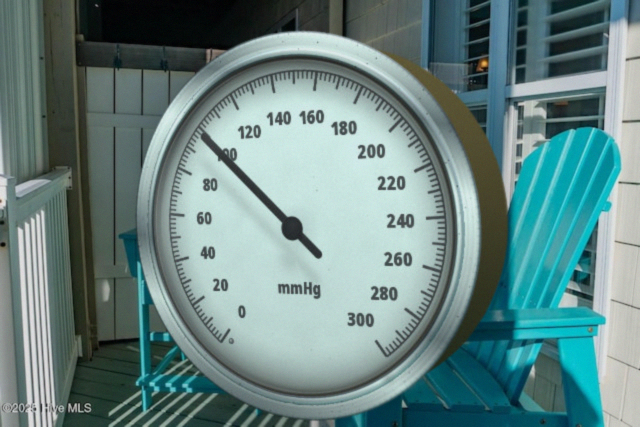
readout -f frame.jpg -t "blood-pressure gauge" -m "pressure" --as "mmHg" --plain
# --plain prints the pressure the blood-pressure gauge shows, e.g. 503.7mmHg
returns 100mmHg
